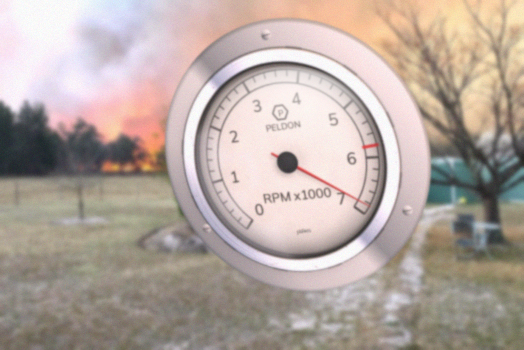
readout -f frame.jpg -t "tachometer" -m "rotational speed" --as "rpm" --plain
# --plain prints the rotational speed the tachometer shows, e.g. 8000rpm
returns 6800rpm
